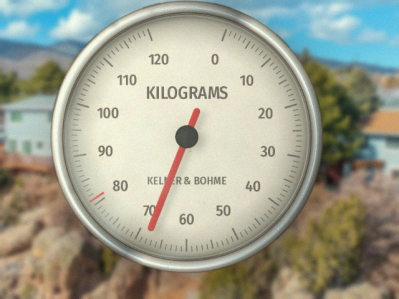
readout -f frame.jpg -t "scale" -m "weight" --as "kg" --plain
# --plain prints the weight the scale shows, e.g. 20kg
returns 68kg
